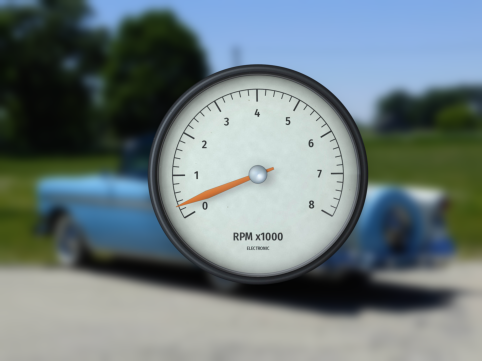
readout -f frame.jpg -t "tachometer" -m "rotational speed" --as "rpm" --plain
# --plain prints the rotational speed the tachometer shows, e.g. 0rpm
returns 300rpm
